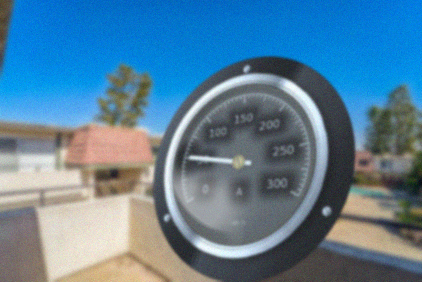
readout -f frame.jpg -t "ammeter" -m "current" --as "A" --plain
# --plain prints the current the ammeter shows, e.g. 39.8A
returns 50A
